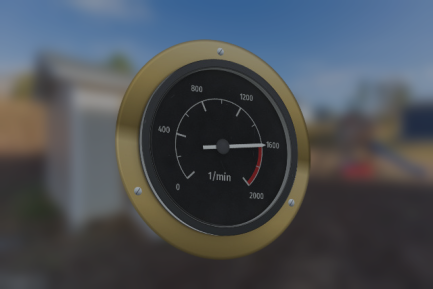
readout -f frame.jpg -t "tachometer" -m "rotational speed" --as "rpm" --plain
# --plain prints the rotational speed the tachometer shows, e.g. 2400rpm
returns 1600rpm
